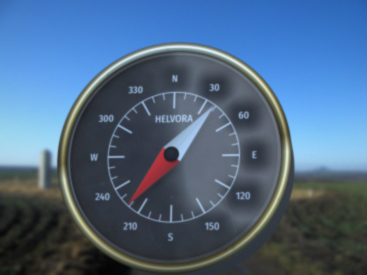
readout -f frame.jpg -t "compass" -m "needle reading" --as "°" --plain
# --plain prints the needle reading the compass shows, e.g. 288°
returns 220°
